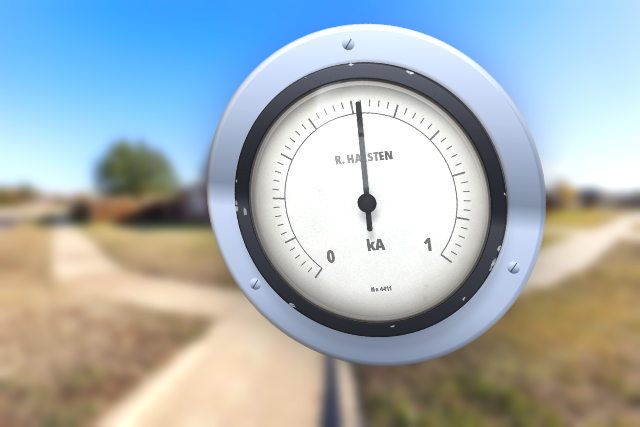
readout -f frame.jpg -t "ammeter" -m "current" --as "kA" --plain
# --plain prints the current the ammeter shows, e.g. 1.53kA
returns 0.52kA
